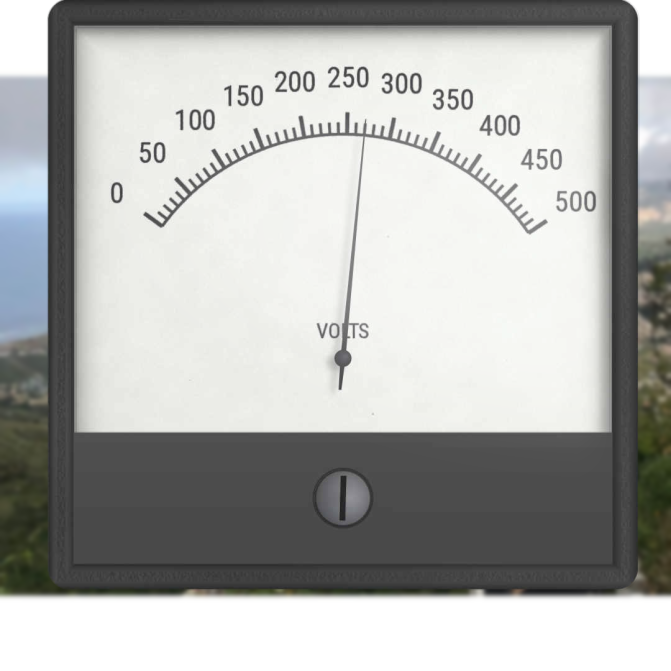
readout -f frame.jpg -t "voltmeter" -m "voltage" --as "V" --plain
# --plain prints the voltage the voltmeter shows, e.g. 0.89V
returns 270V
